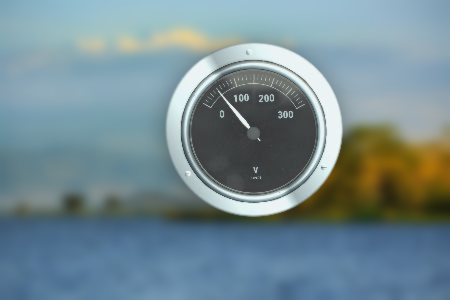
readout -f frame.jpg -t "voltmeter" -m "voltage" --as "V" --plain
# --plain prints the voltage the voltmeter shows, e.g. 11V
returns 50V
